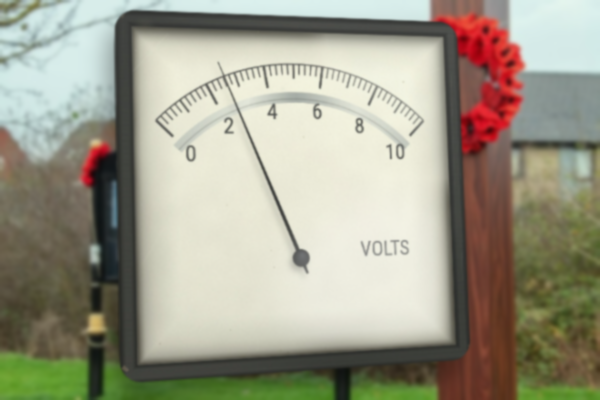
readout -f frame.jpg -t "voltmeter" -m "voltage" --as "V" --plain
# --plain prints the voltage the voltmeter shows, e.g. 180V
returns 2.6V
